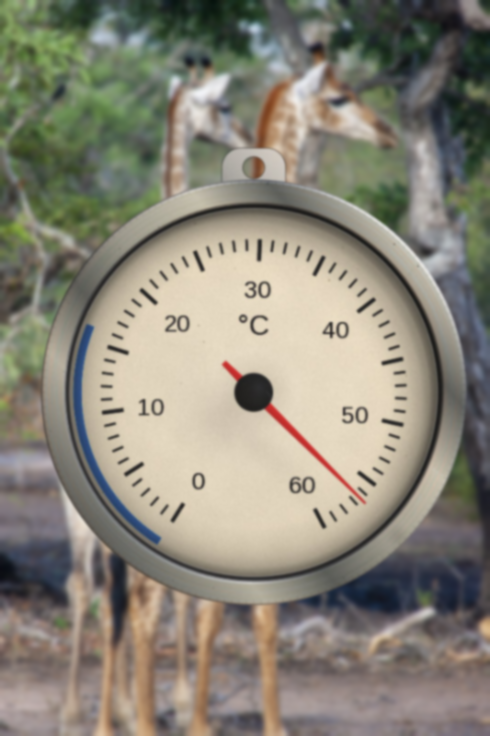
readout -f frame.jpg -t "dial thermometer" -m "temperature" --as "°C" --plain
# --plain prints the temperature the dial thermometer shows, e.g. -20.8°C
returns 56.5°C
